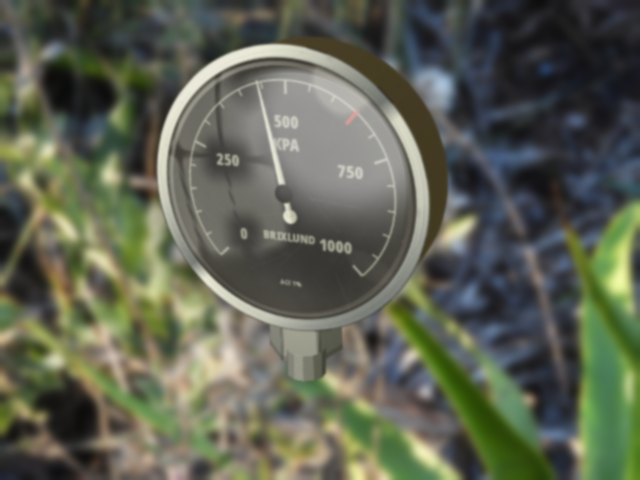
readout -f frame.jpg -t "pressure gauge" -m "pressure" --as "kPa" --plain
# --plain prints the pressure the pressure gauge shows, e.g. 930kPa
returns 450kPa
